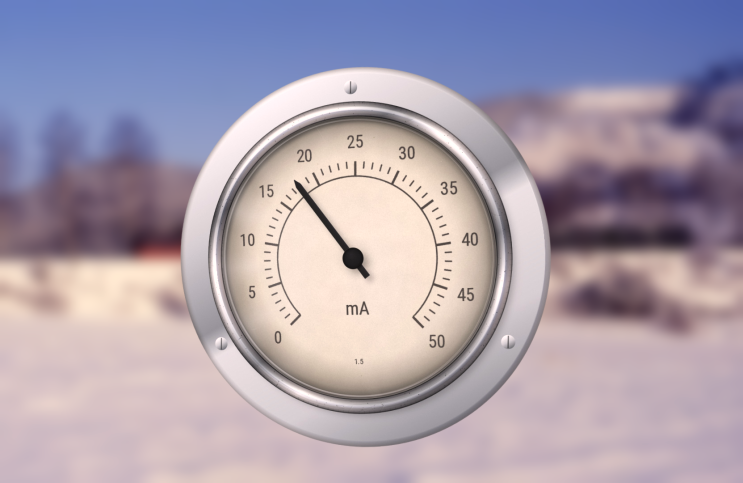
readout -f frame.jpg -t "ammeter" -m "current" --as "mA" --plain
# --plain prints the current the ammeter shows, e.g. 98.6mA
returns 18mA
